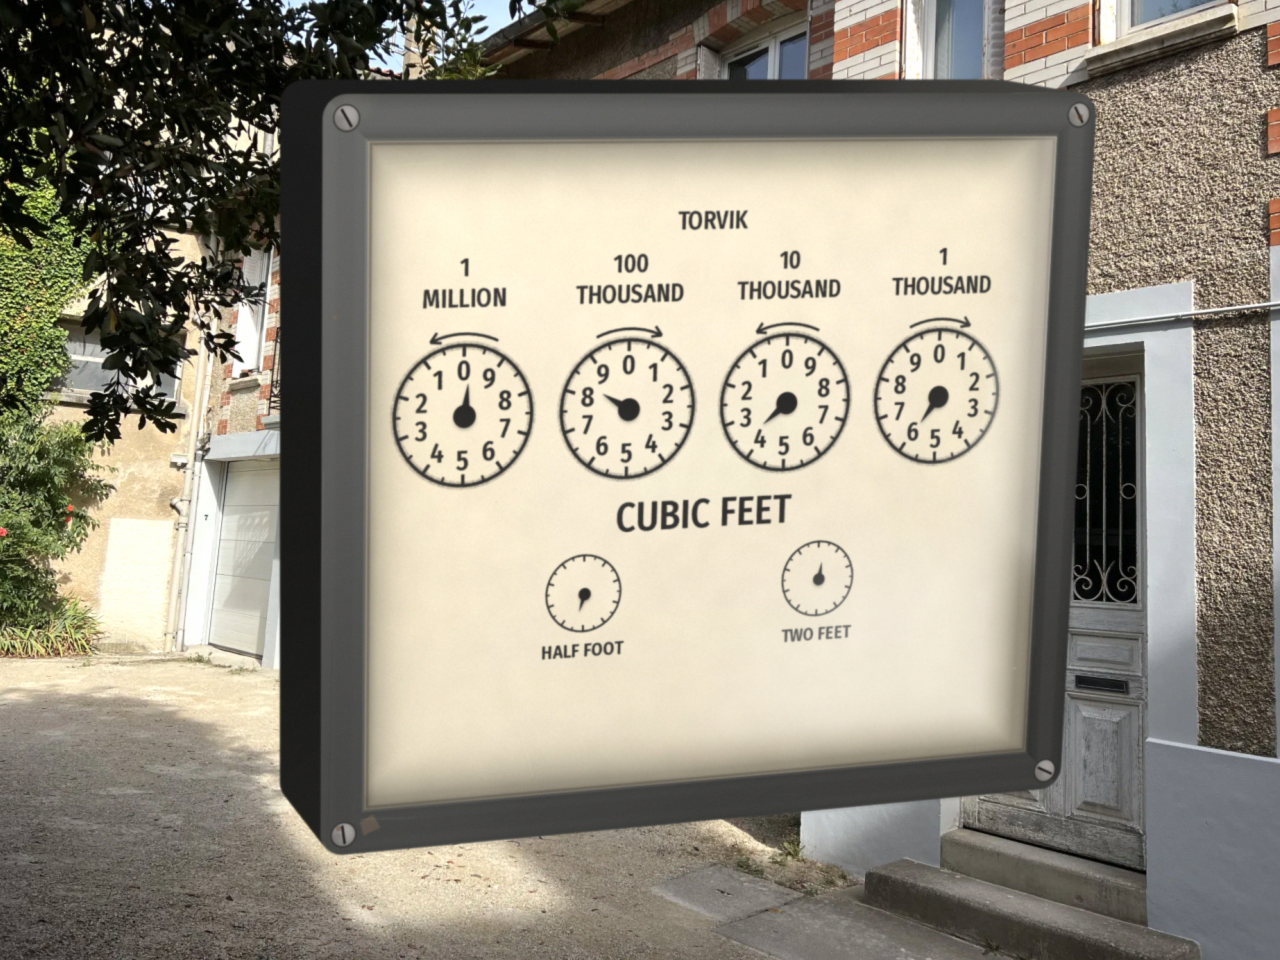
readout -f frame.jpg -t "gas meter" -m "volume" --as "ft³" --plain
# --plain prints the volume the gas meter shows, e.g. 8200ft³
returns 983600ft³
